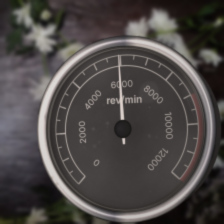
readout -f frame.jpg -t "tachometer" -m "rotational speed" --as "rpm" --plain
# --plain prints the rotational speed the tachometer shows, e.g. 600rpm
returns 6000rpm
